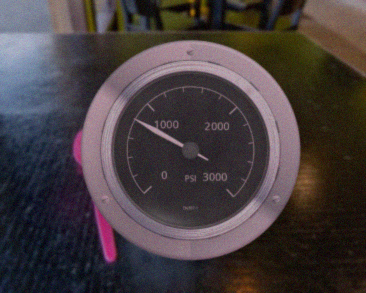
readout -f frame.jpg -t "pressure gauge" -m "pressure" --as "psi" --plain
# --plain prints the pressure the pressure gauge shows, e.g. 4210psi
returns 800psi
